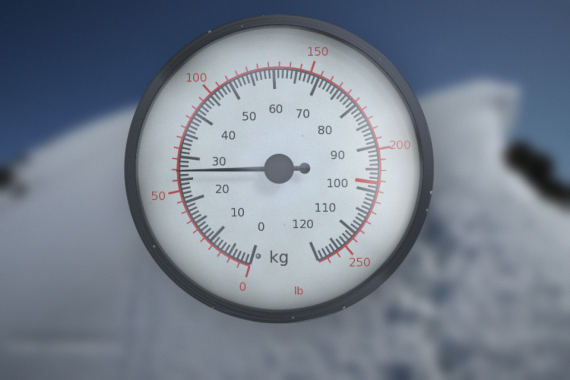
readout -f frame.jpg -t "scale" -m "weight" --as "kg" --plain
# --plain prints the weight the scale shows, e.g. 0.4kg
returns 27kg
